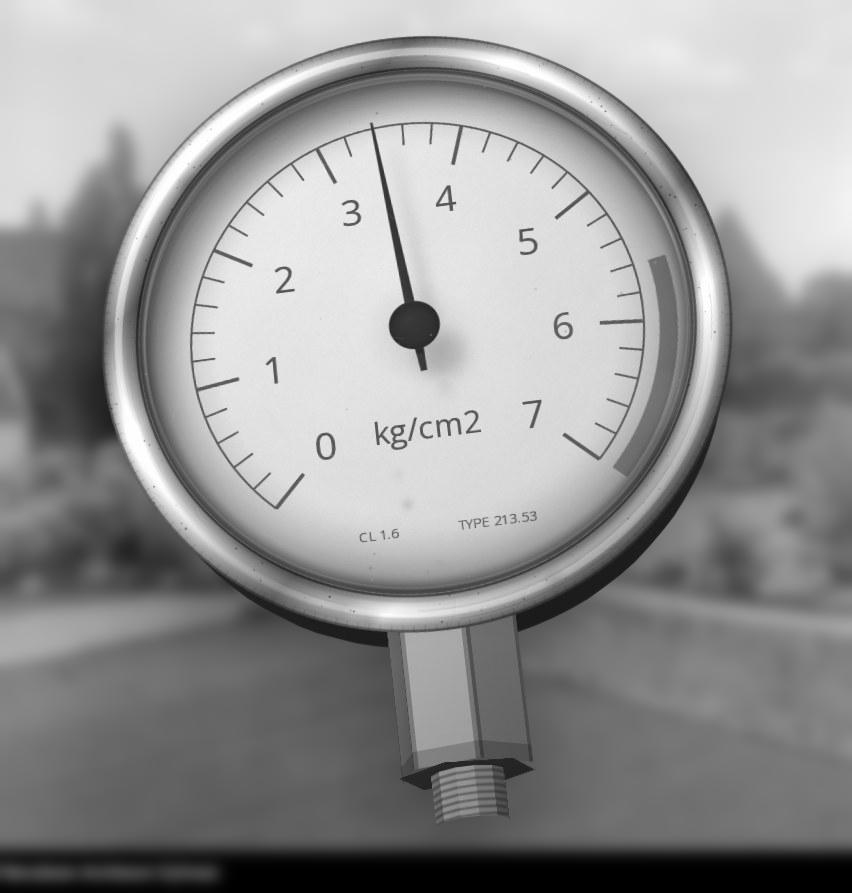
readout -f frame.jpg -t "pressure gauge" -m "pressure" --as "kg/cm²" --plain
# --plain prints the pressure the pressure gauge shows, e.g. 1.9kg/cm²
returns 3.4kg/cm²
